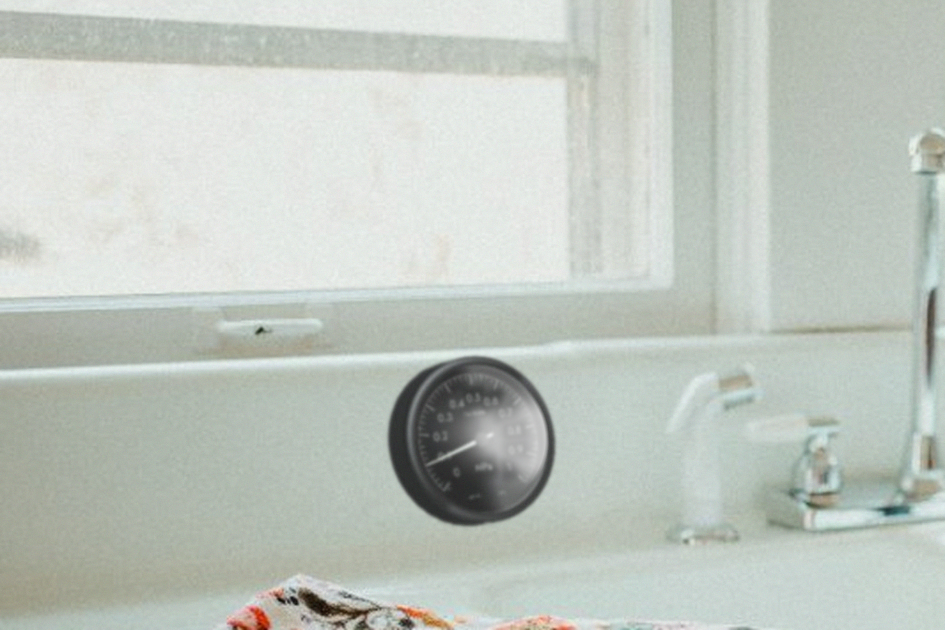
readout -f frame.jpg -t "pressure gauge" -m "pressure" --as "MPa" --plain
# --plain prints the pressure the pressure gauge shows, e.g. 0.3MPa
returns 0.1MPa
